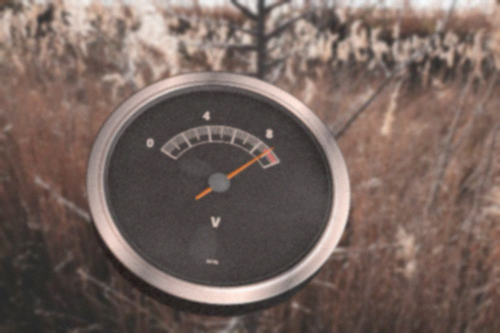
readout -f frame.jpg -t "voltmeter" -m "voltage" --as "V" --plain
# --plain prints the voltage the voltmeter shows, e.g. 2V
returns 9V
